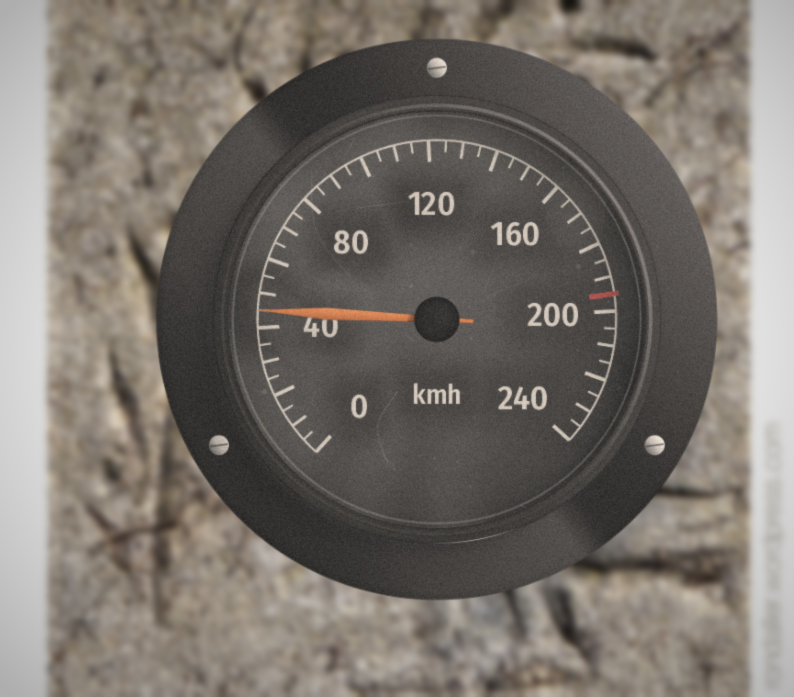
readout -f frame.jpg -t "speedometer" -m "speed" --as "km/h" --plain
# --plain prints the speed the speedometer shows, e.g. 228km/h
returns 45km/h
